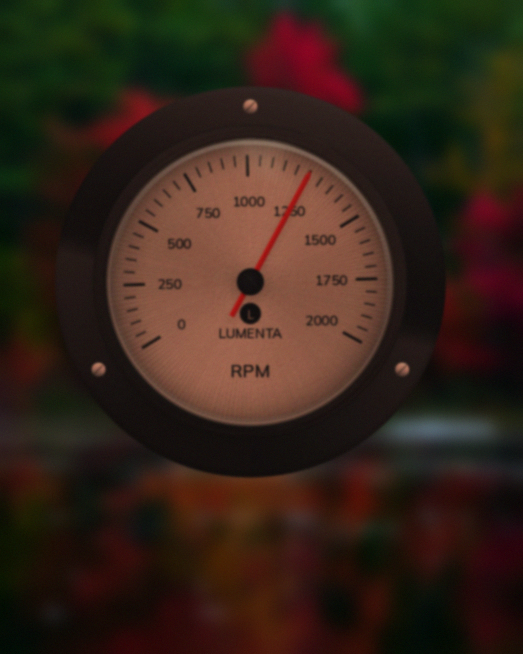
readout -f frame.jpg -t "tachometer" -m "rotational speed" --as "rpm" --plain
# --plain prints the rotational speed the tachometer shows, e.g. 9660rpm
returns 1250rpm
